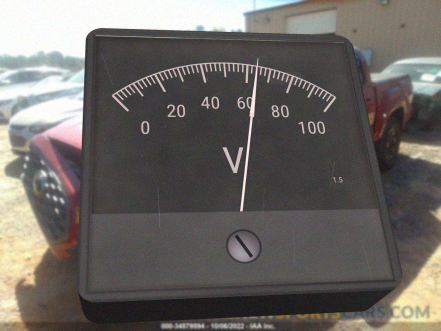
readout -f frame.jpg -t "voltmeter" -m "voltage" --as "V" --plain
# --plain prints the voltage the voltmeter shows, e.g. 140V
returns 64V
